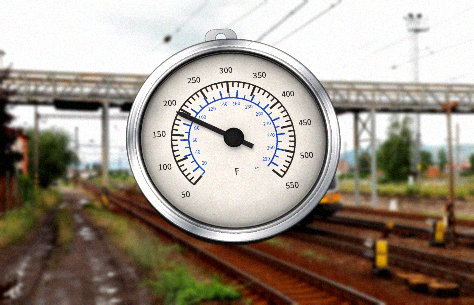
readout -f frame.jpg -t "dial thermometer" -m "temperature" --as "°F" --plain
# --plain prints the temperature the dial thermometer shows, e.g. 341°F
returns 190°F
